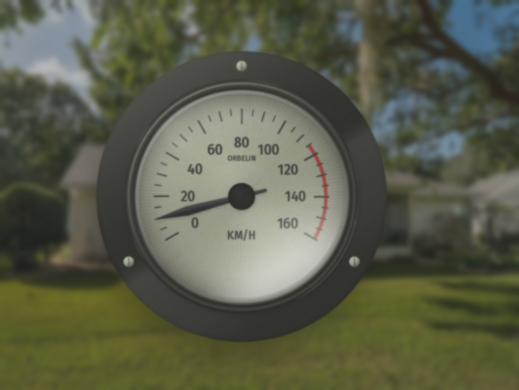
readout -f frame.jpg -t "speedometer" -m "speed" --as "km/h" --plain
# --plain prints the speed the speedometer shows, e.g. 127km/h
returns 10km/h
